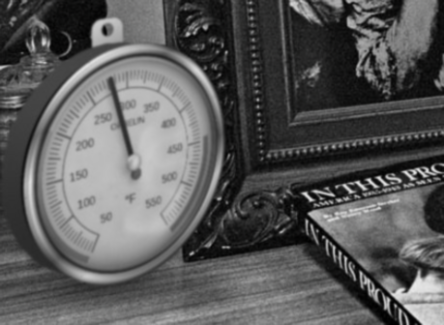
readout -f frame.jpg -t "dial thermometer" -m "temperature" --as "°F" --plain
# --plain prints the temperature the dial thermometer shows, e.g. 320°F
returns 275°F
